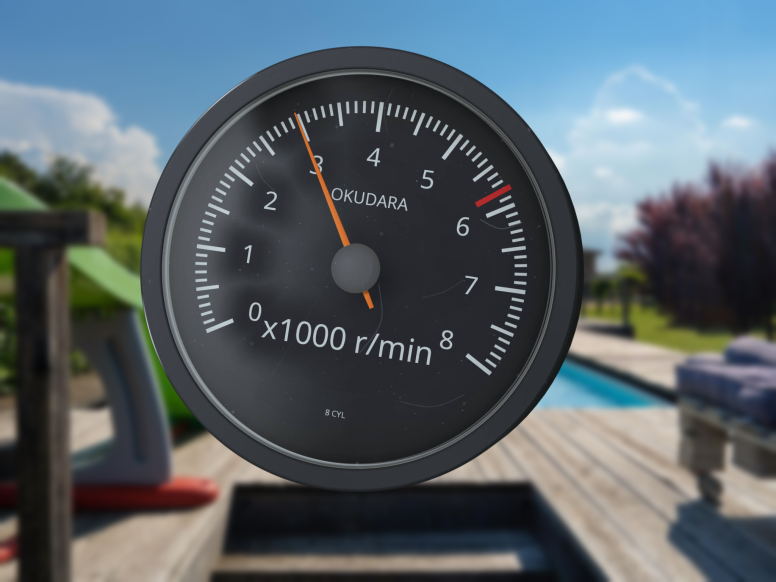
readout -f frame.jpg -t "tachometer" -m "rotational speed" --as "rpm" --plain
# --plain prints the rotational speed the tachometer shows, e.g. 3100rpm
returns 3000rpm
